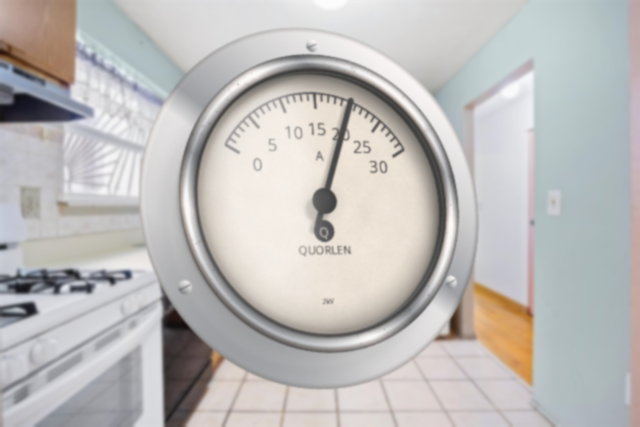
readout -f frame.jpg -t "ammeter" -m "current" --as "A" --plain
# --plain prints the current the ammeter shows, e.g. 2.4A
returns 20A
